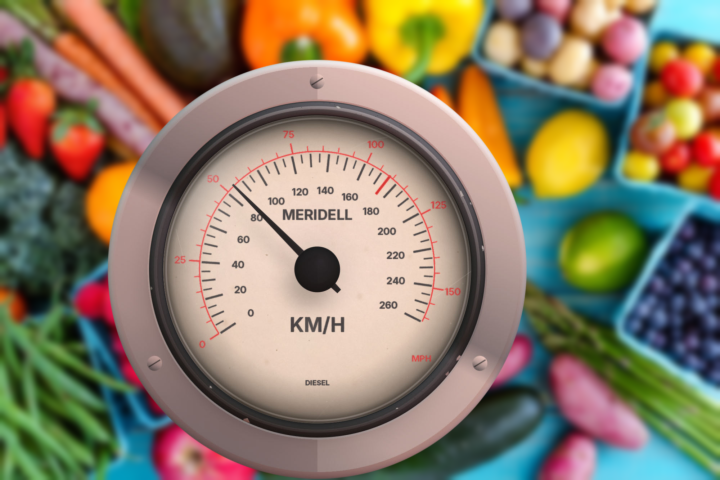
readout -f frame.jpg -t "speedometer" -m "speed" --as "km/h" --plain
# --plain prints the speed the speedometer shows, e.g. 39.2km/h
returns 85km/h
